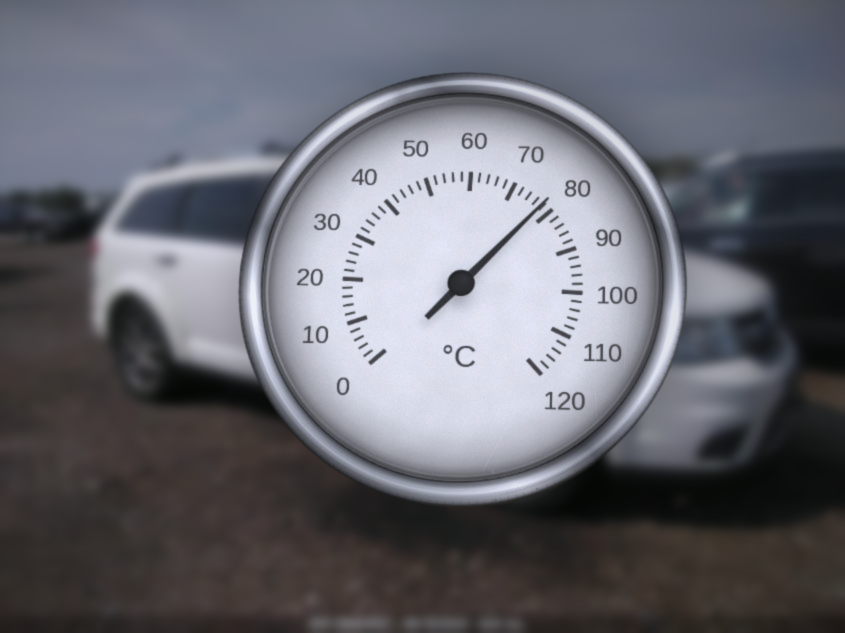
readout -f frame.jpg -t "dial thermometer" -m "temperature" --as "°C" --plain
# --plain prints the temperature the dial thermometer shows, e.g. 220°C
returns 78°C
